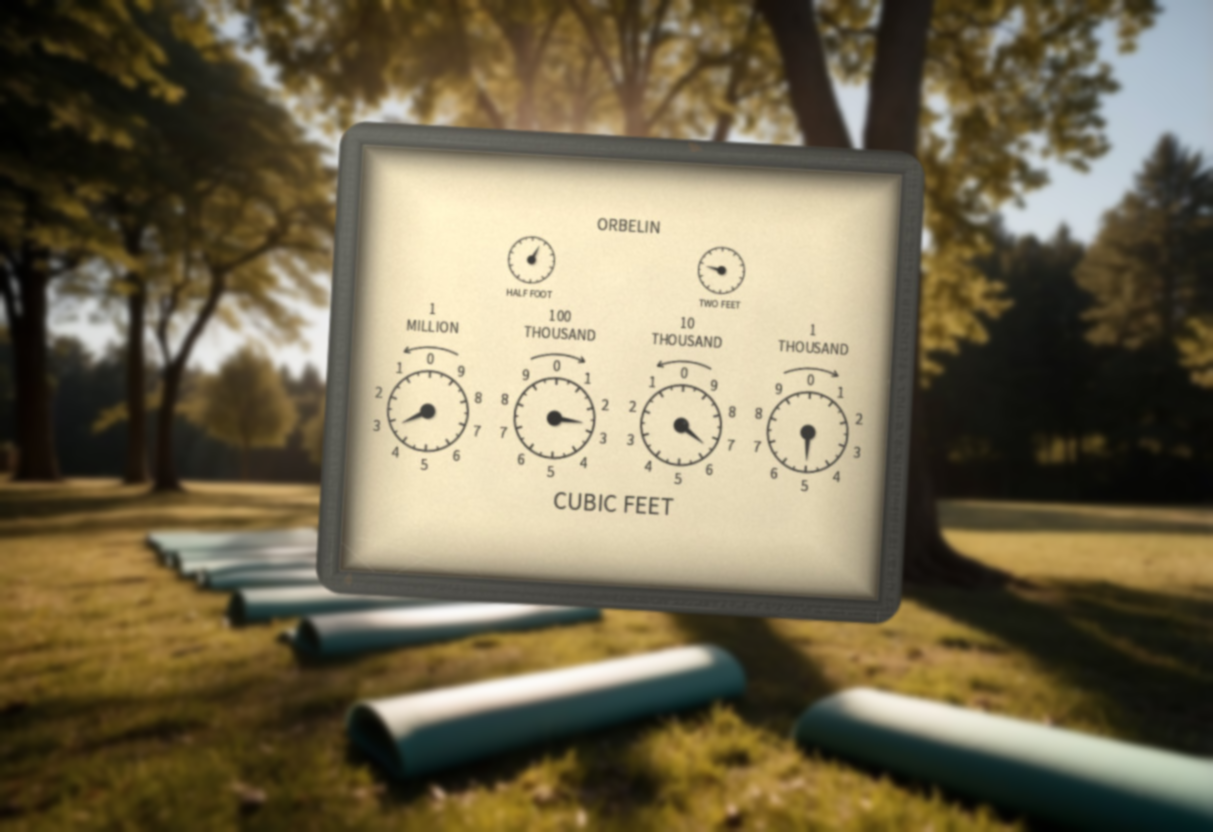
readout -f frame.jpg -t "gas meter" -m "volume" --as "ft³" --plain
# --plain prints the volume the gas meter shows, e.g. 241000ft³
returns 326500ft³
